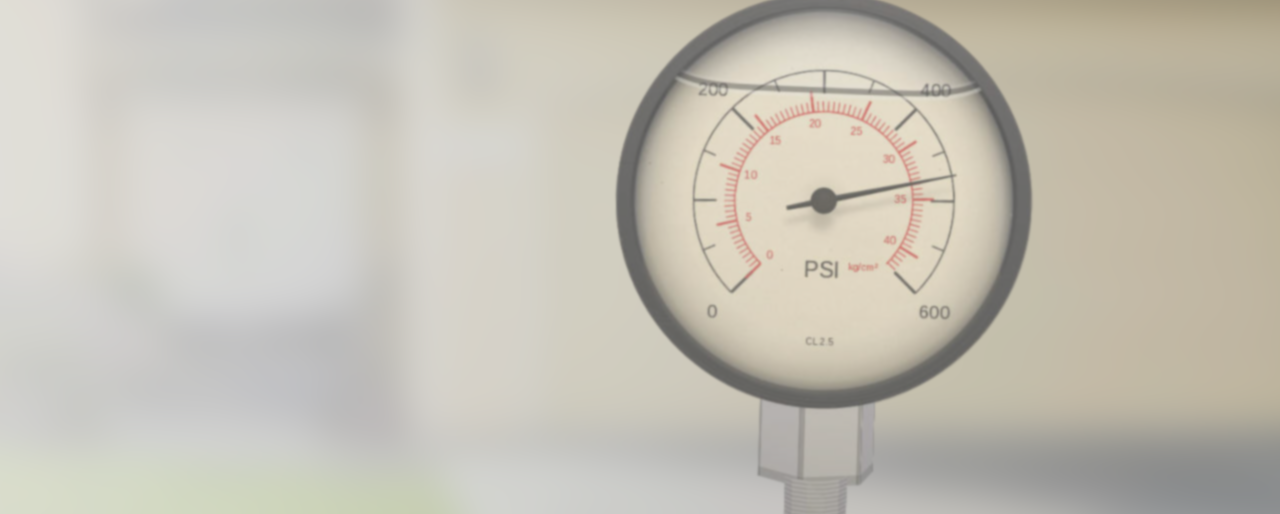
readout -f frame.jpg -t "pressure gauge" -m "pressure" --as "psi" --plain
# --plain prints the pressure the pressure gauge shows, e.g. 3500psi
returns 475psi
